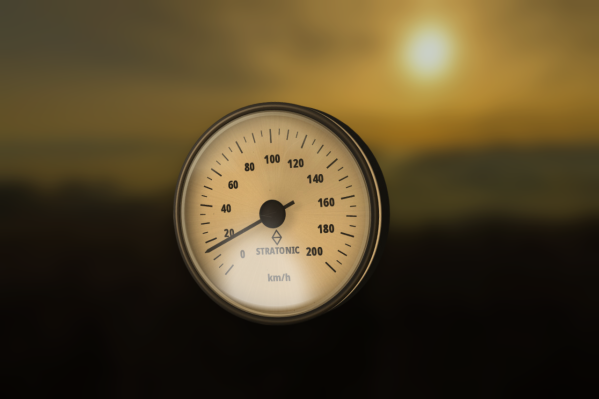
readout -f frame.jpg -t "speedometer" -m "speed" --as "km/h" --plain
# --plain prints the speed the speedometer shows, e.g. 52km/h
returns 15km/h
